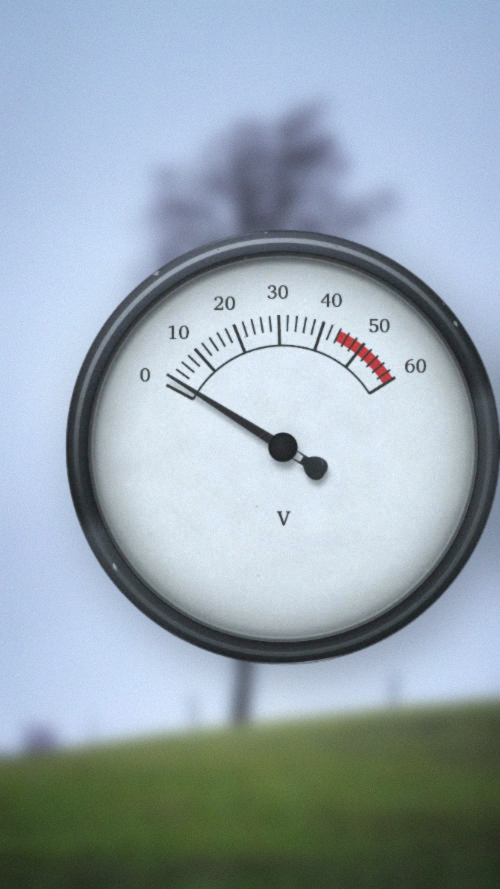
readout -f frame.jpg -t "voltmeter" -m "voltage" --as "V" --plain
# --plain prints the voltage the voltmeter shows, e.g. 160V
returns 2V
